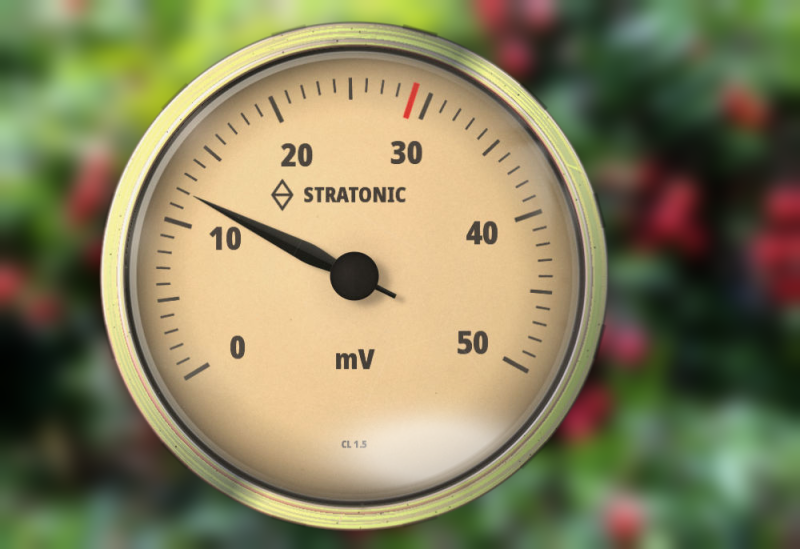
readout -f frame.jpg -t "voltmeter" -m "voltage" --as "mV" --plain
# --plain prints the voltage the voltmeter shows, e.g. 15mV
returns 12mV
